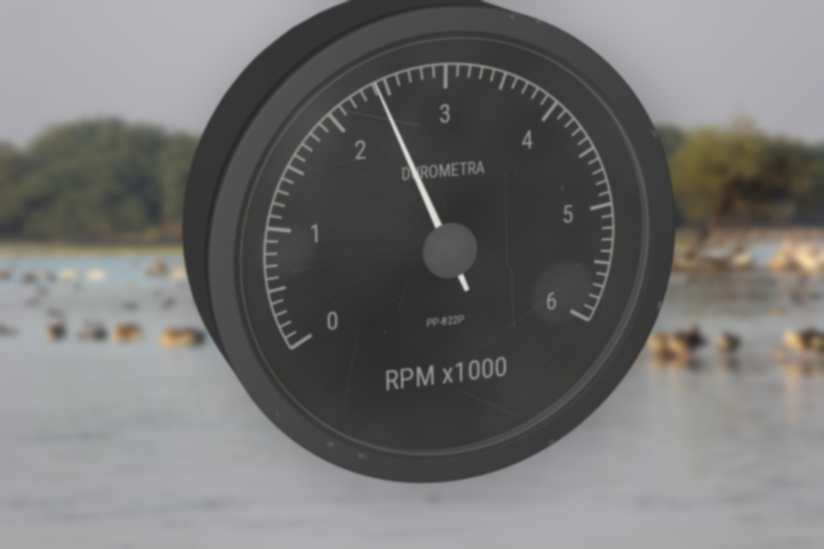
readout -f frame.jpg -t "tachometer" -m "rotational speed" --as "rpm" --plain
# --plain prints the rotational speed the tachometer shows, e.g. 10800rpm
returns 2400rpm
